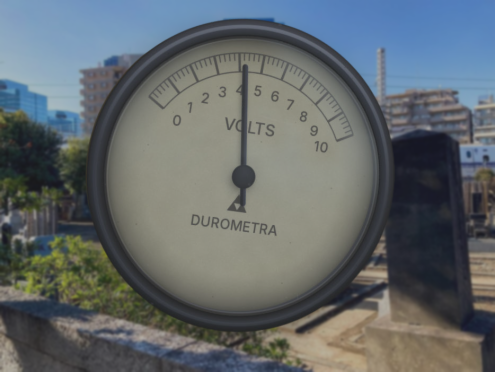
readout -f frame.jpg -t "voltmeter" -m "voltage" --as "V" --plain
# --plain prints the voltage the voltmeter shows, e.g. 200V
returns 4.2V
